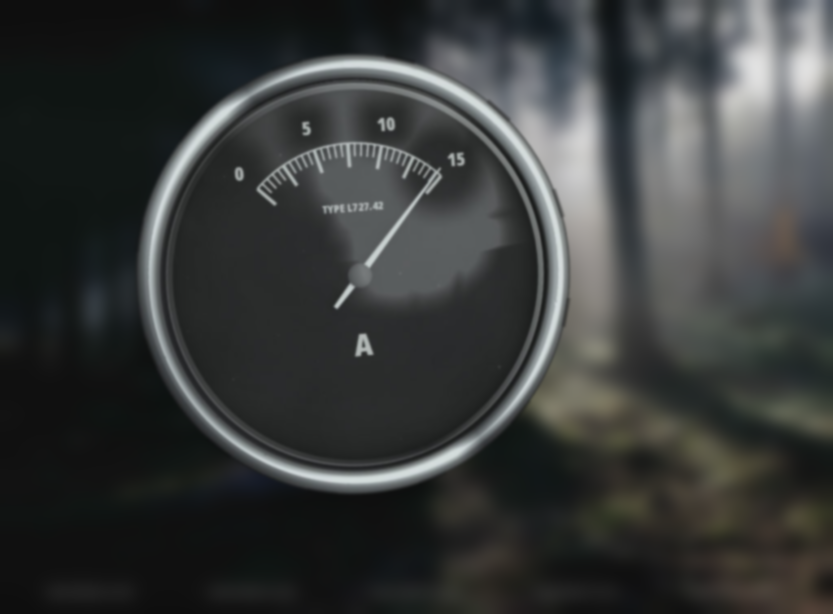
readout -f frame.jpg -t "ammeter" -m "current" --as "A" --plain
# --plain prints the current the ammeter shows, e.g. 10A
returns 14.5A
